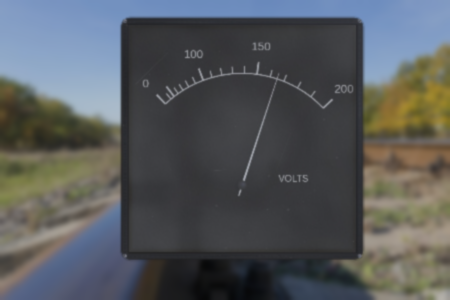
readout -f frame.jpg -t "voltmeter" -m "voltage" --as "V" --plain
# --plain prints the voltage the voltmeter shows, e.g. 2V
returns 165V
